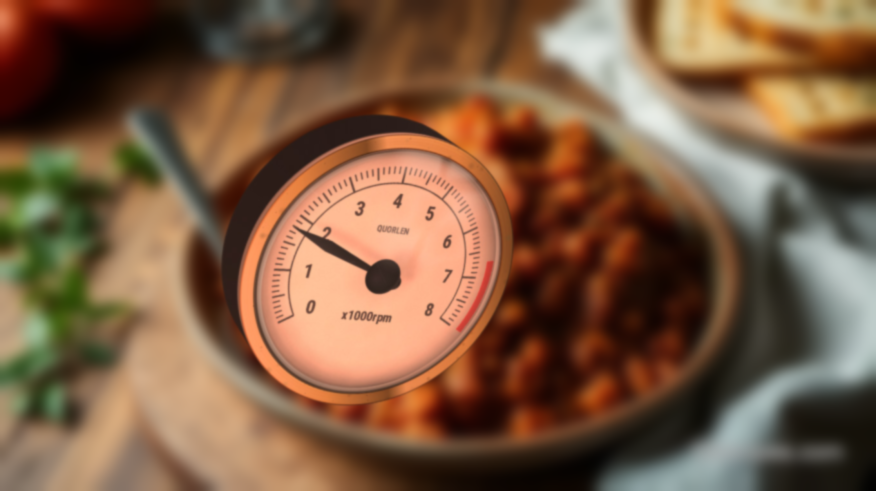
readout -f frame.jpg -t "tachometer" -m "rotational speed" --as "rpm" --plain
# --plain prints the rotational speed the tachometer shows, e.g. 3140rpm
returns 1800rpm
